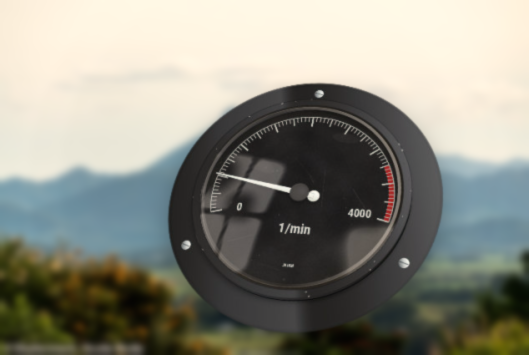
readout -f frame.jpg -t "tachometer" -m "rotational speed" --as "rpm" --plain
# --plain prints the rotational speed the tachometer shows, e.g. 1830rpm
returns 500rpm
